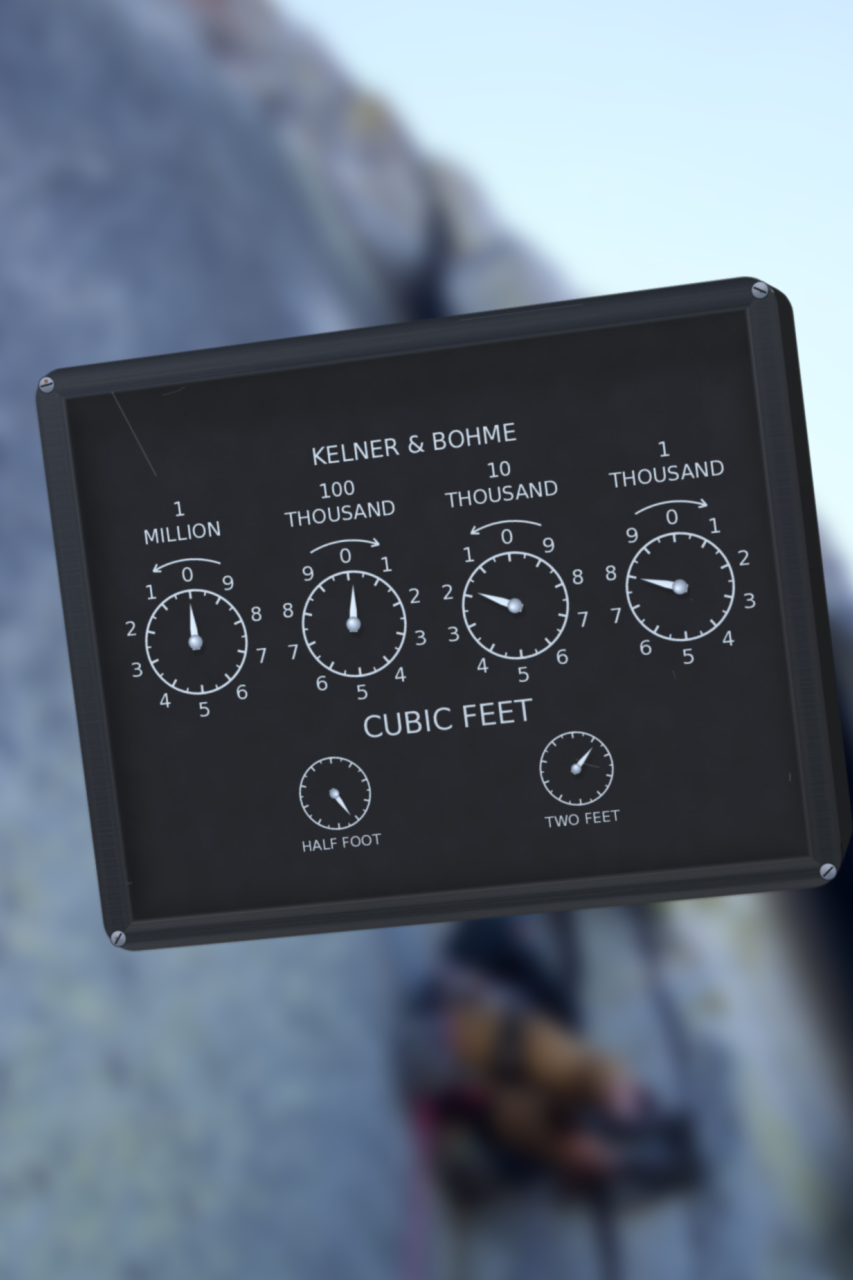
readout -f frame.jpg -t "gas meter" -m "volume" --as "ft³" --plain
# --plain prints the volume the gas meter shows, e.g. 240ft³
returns 1800ft³
